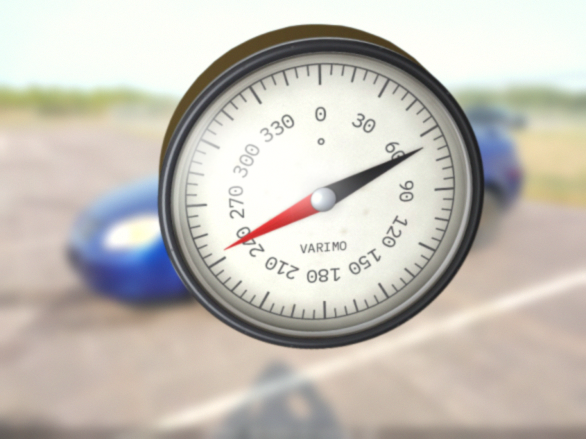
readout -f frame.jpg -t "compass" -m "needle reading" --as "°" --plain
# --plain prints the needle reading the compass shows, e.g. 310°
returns 245°
